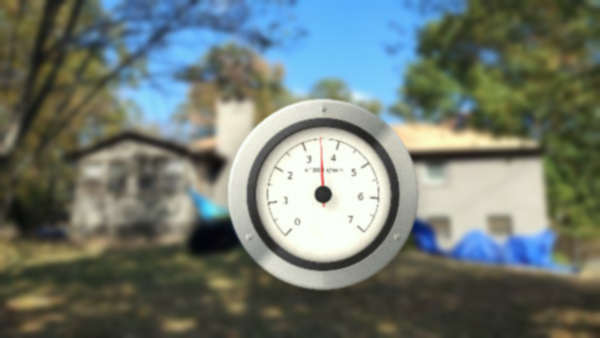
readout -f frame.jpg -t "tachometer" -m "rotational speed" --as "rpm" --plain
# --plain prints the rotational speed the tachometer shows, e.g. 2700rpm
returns 3500rpm
